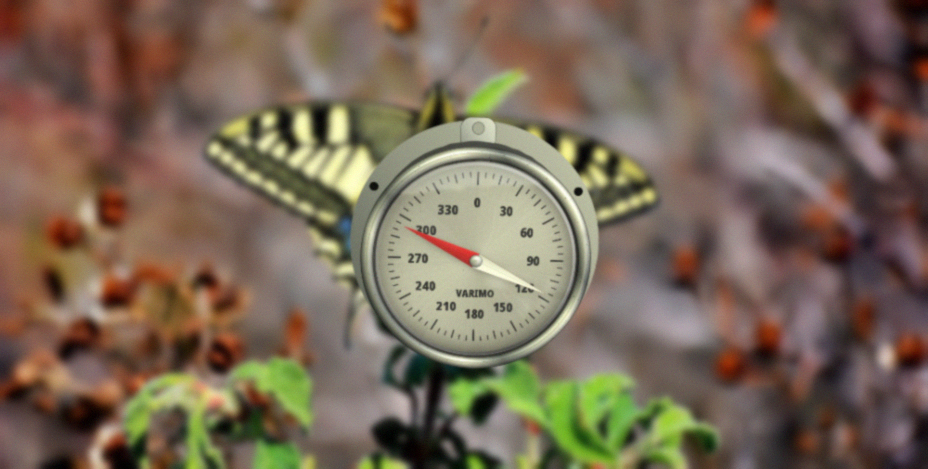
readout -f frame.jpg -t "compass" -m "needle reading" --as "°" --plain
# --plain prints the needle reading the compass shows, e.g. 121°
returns 295°
